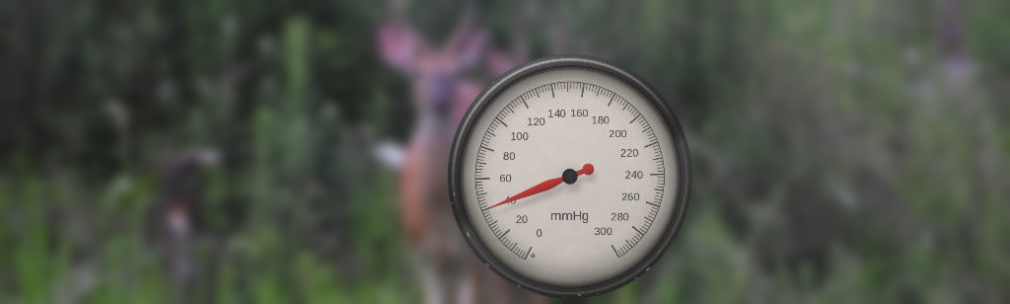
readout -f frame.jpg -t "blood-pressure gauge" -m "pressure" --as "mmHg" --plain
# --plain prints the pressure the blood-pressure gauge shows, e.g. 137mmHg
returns 40mmHg
